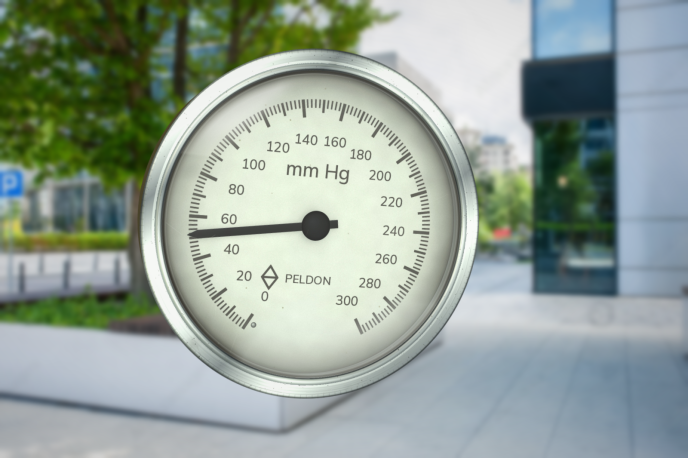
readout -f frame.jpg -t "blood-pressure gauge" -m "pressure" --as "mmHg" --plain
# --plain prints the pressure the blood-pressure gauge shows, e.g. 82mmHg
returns 52mmHg
